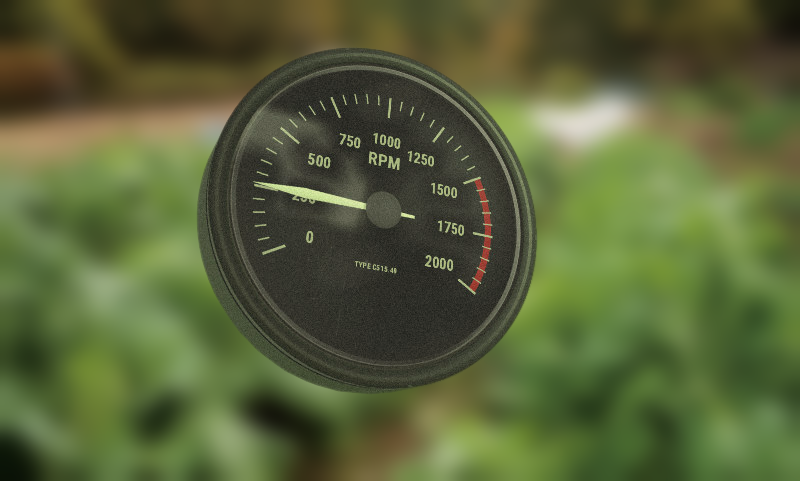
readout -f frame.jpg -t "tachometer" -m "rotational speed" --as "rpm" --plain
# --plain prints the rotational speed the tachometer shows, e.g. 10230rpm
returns 250rpm
